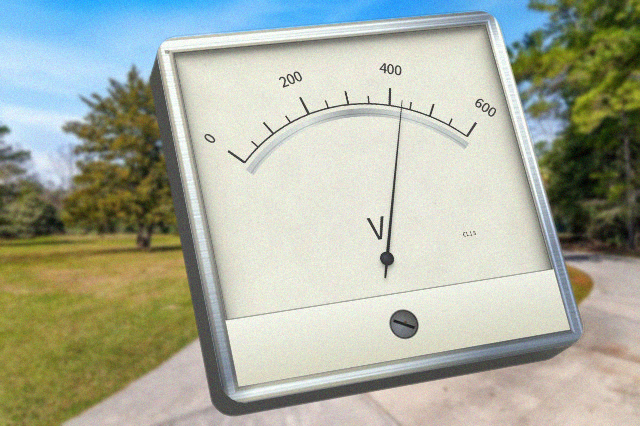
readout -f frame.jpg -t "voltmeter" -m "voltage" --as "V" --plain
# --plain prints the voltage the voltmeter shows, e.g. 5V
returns 425V
